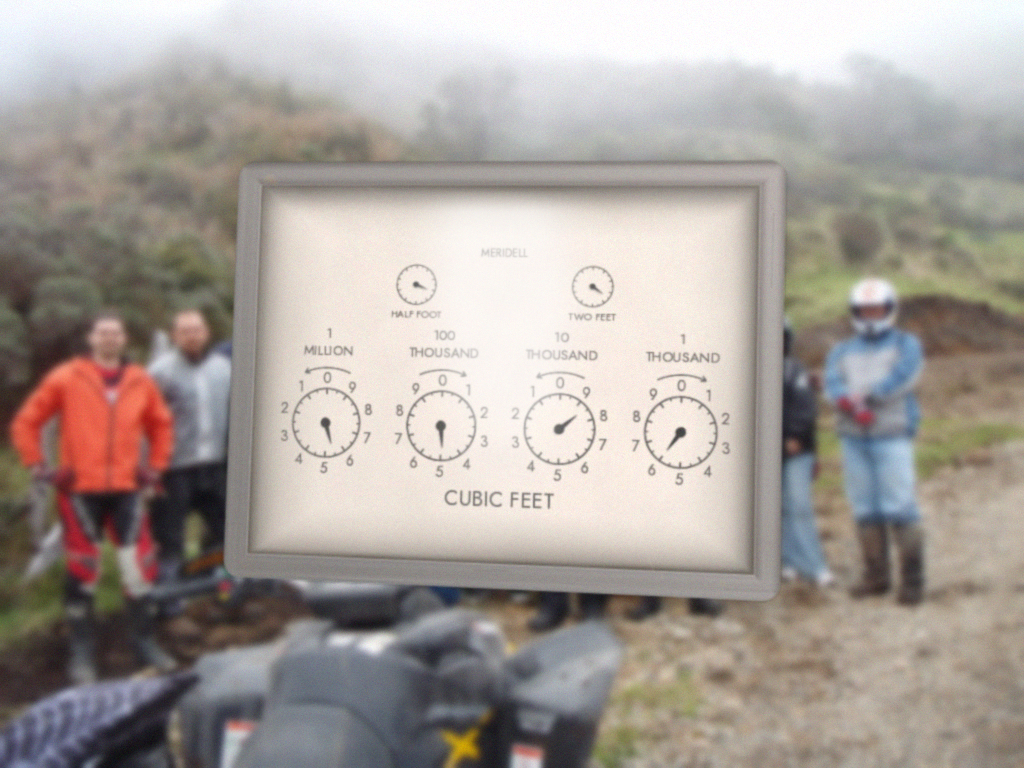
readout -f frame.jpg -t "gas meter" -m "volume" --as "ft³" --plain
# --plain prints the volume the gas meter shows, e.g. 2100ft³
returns 548600ft³
